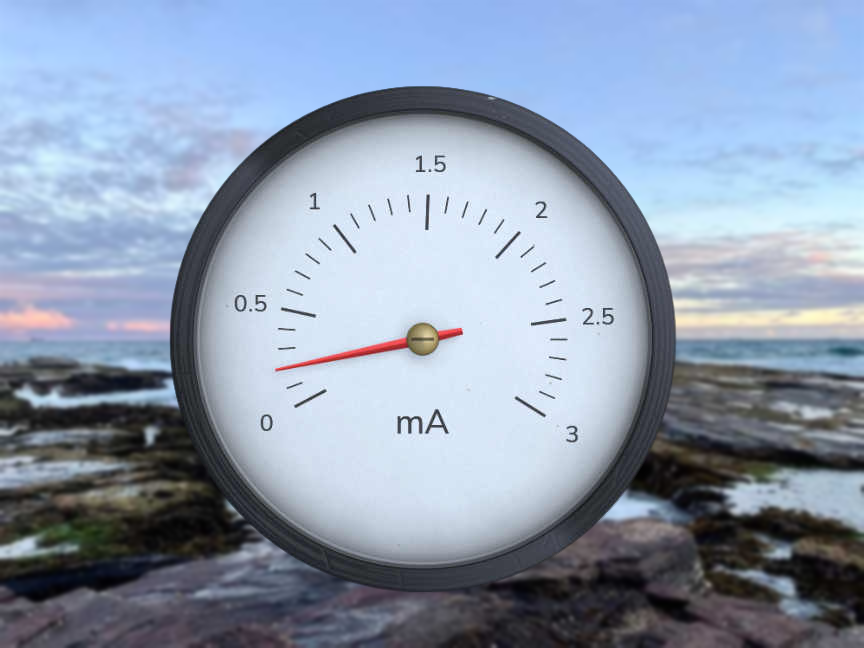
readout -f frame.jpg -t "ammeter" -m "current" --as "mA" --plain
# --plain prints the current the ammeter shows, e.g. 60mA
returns 0.2mA
